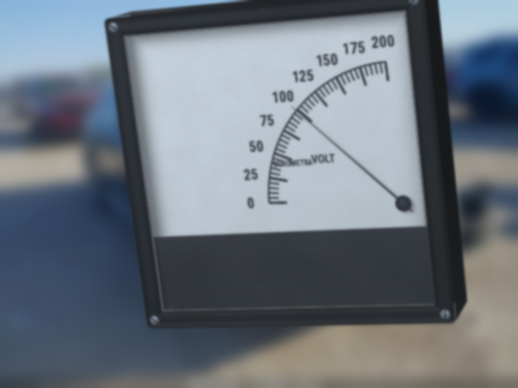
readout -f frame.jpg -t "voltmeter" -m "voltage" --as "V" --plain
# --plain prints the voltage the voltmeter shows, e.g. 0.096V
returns 100V
